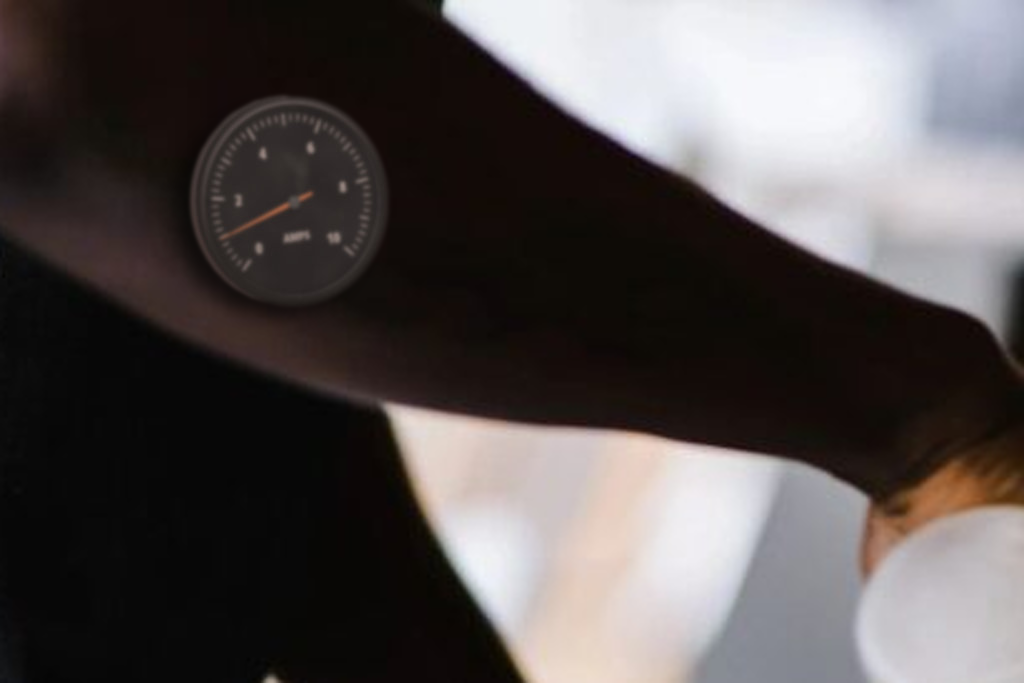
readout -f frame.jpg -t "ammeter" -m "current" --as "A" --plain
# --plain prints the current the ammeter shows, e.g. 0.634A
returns 1A
